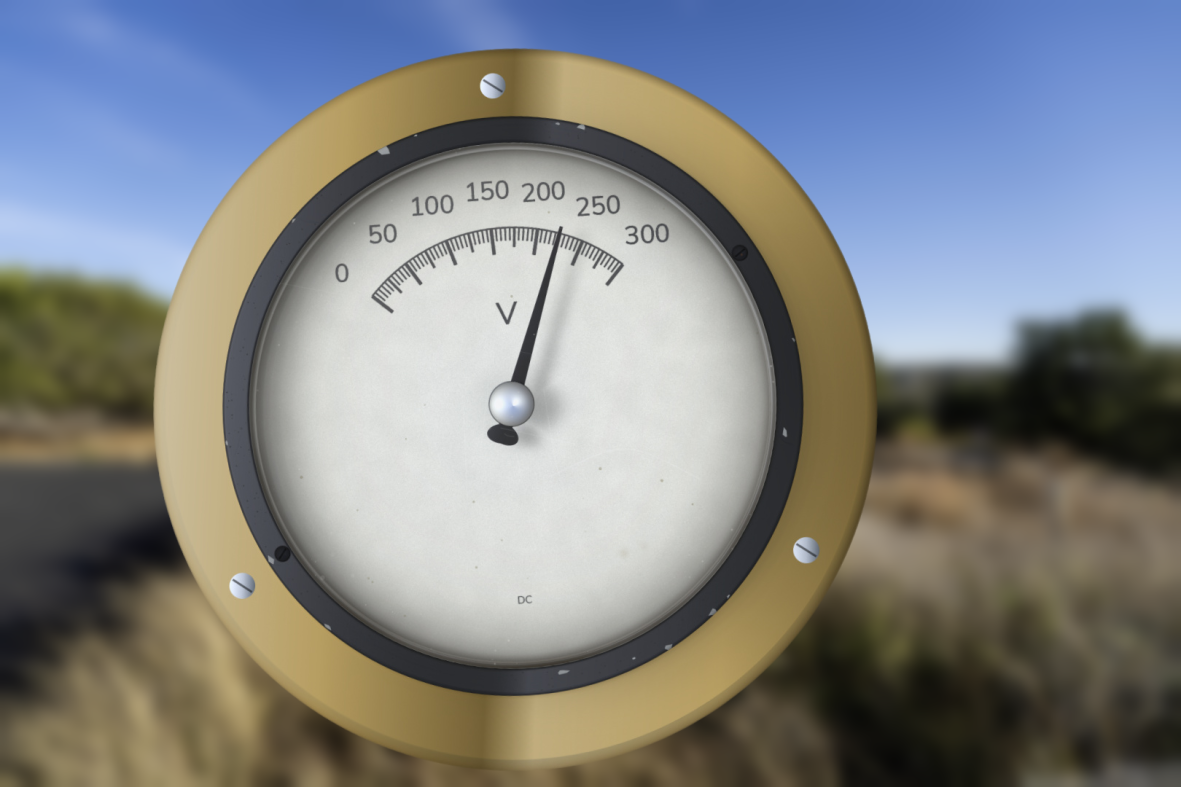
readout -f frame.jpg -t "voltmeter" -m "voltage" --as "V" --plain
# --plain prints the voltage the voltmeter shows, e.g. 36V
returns 225V
